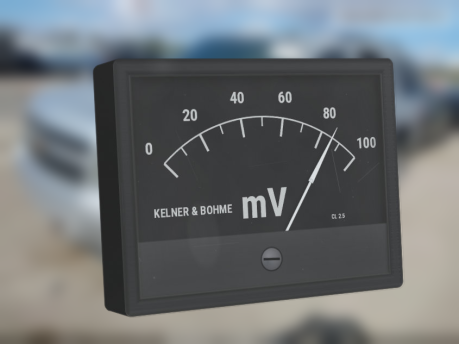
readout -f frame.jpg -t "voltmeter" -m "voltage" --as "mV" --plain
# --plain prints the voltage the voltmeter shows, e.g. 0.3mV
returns 85mV
